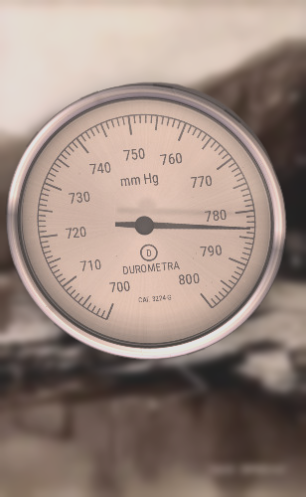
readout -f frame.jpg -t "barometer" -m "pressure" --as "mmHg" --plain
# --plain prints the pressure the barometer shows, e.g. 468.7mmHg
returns 783mmHg
